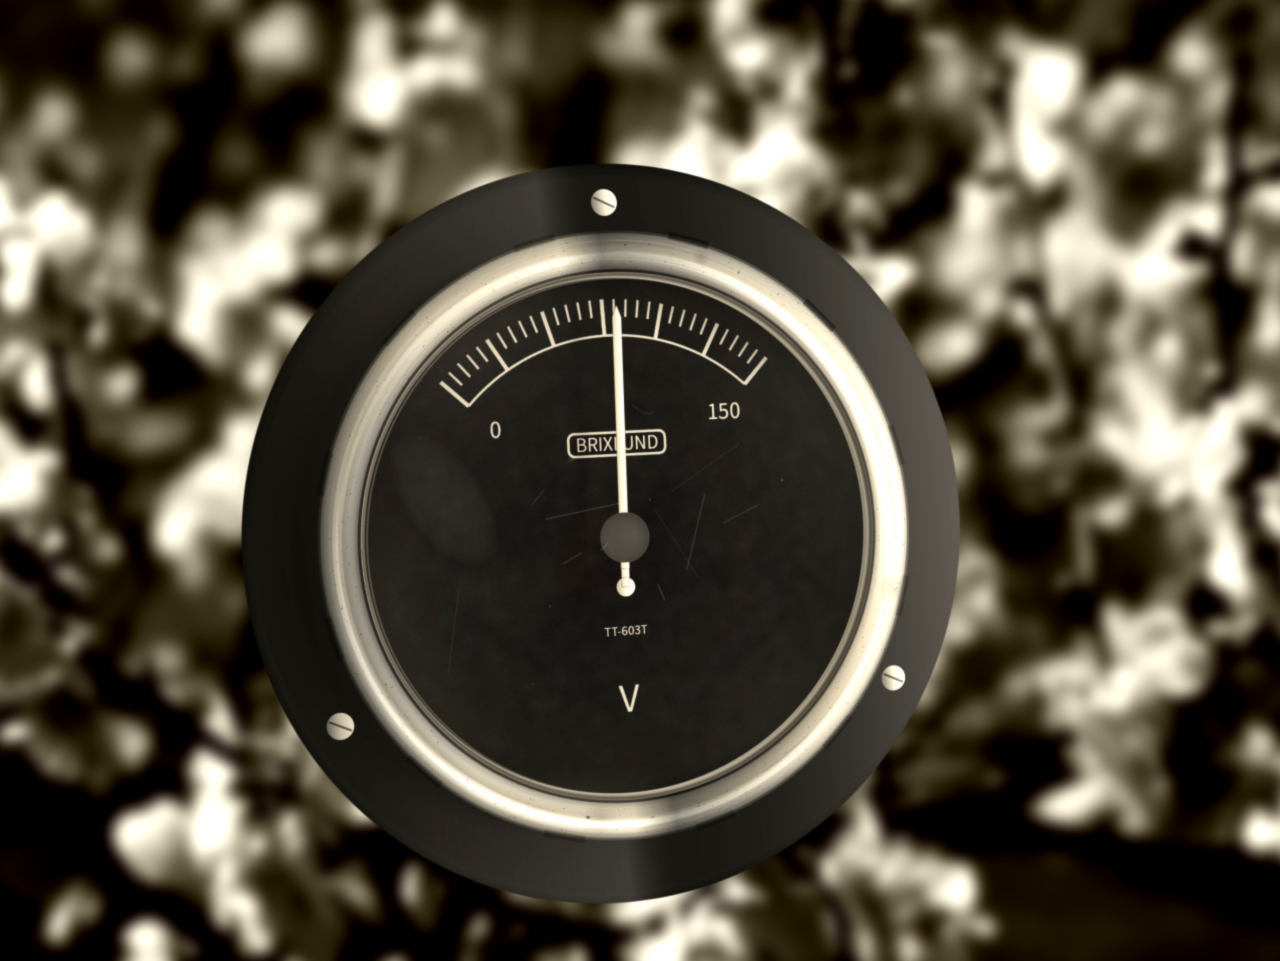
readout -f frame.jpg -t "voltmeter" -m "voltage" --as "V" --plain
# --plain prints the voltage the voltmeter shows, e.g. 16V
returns 80V
